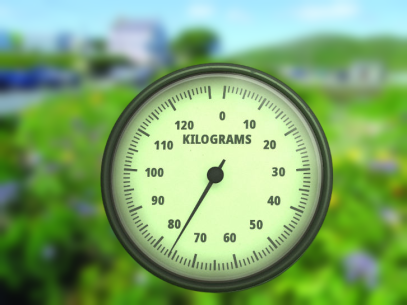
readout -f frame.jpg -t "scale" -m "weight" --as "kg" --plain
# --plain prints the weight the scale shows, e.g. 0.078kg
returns 76kg
